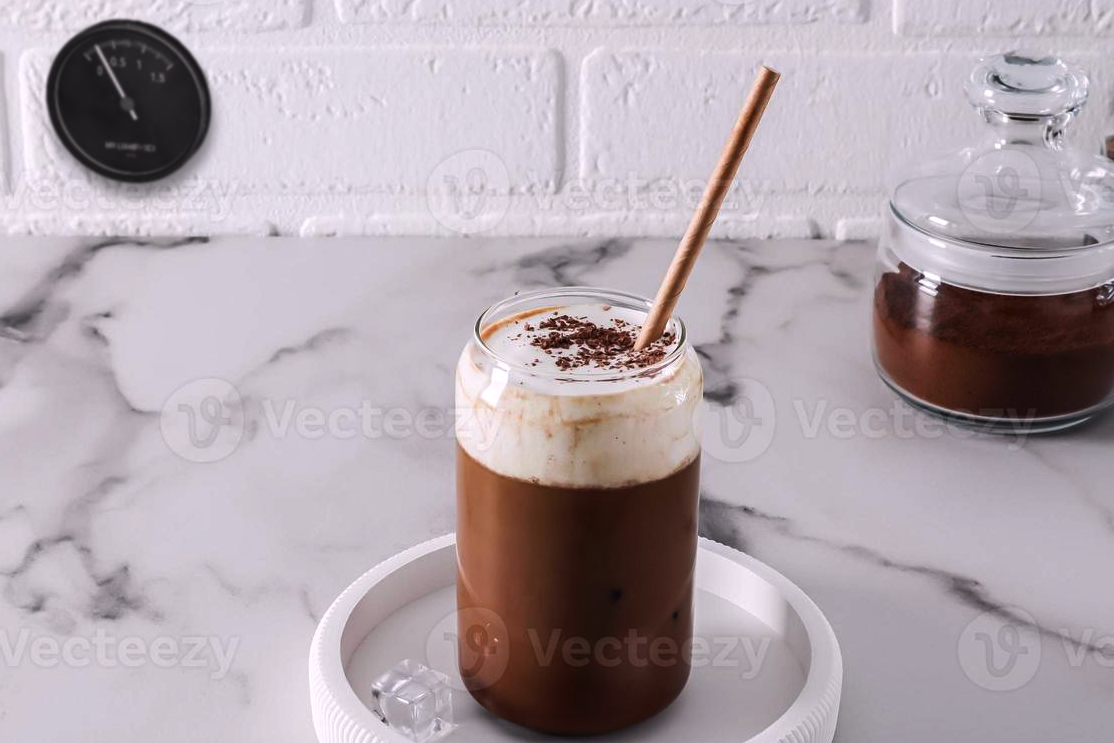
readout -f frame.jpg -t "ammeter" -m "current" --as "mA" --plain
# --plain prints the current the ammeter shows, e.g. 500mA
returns 0.25mA
